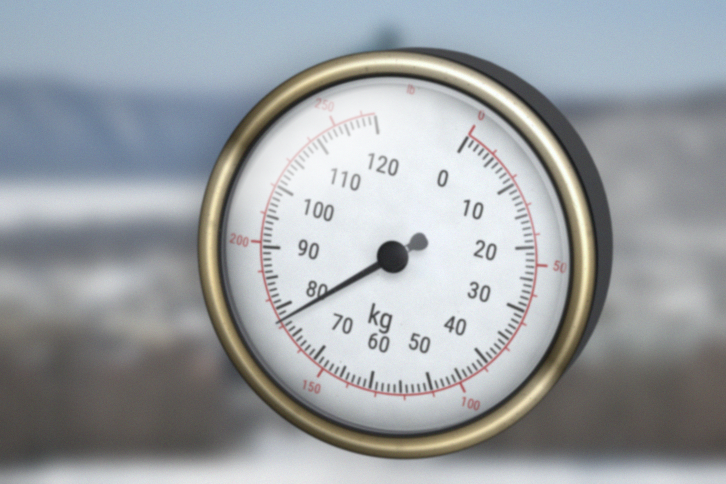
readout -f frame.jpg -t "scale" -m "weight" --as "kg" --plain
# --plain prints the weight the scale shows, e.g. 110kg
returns 78kg
